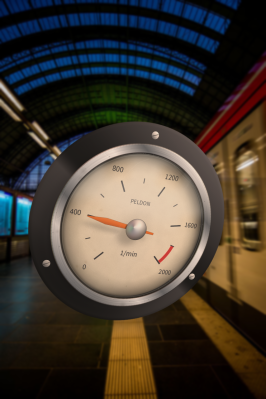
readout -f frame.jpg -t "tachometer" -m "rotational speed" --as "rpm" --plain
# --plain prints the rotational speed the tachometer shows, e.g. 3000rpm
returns 400rpm
